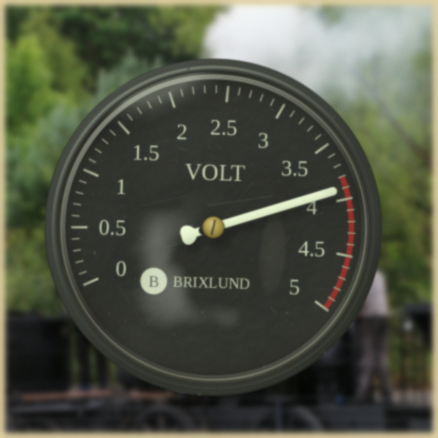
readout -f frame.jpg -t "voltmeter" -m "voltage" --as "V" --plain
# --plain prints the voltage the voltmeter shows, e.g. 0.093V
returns 3.9V
